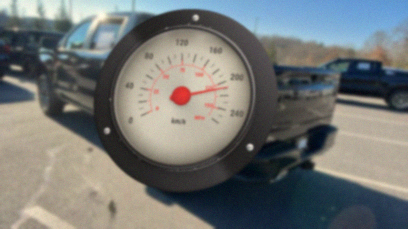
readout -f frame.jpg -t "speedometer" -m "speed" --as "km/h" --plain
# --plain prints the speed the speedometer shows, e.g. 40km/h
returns 210km/h
